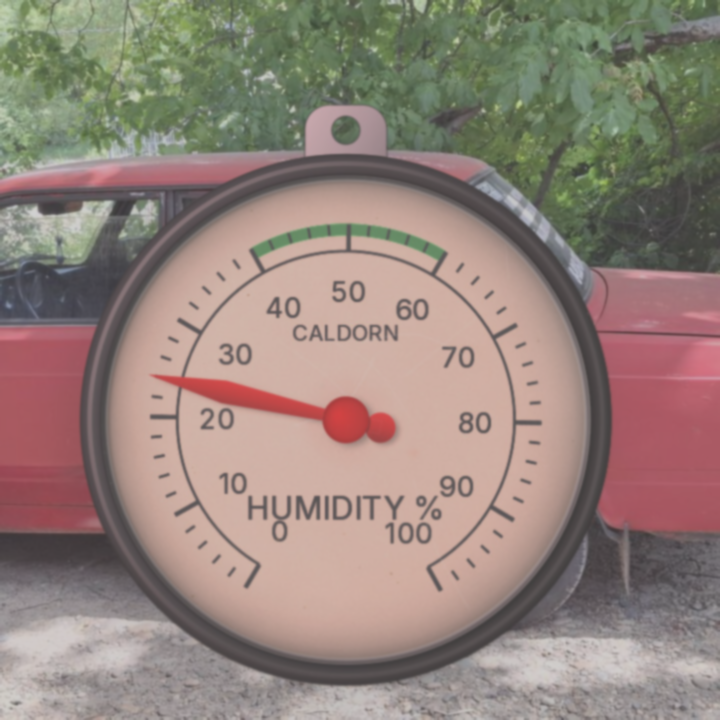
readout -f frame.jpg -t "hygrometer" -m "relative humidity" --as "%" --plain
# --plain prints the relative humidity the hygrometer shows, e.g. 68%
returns 24%
